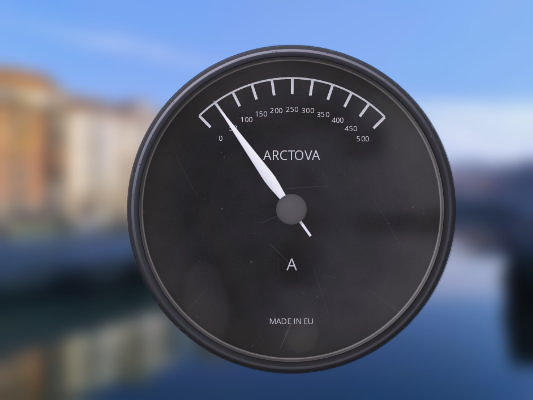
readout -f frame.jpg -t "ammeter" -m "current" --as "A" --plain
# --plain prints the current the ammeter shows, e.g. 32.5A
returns 50A
